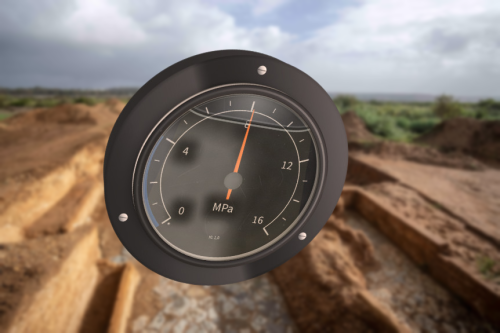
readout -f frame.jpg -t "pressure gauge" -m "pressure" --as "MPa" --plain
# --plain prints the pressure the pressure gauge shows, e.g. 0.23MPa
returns 8MPa
